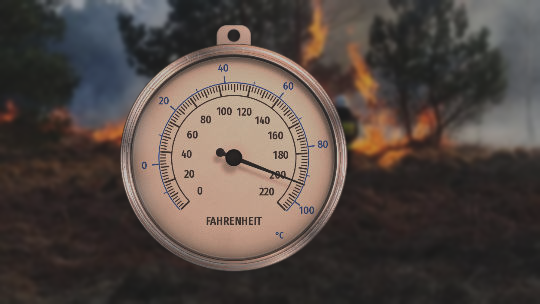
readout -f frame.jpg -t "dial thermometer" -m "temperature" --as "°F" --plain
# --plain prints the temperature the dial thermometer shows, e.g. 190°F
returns 200°F
